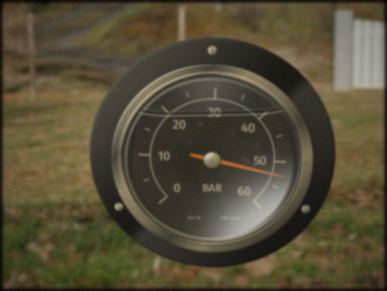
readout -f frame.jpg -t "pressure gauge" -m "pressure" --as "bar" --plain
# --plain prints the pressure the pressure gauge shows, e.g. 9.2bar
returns 52.5bar
